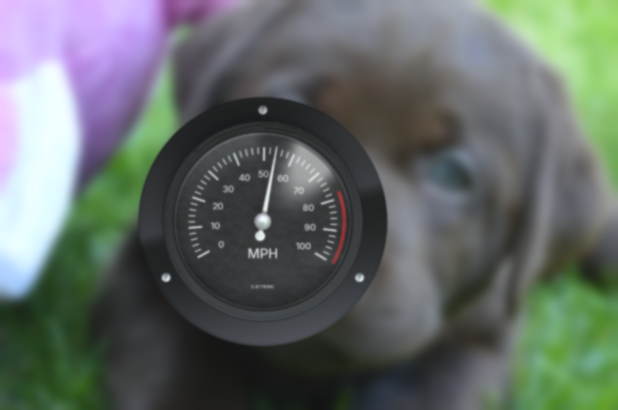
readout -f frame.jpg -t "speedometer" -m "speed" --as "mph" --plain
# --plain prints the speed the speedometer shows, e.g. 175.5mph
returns 54mph
